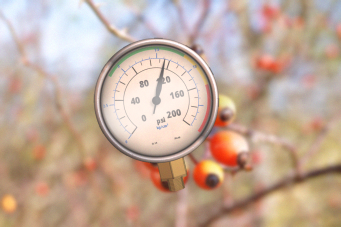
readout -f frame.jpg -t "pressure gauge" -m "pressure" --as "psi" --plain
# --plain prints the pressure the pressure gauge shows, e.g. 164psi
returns 115psi
